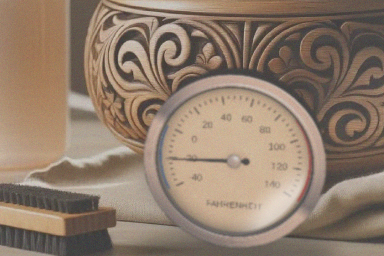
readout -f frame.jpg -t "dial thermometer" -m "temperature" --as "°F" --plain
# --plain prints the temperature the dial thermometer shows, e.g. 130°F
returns -20°F
